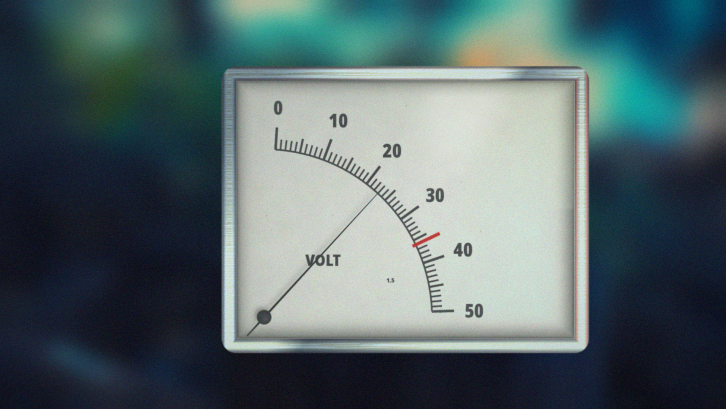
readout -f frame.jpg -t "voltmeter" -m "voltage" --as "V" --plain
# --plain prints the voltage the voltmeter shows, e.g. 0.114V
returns 23V
